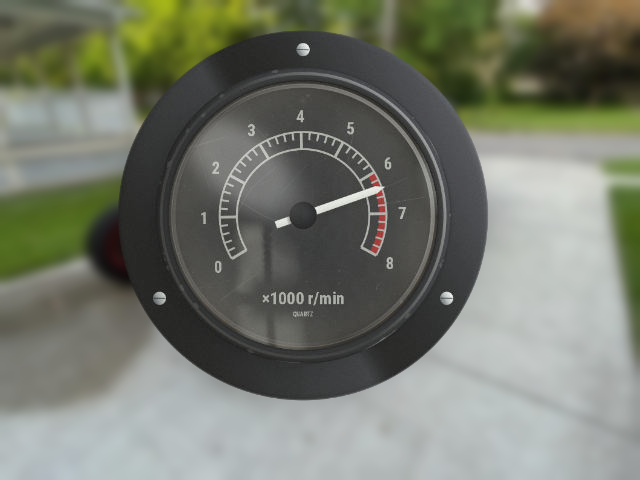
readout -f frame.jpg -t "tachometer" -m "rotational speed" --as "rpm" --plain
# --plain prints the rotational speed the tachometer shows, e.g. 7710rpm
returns 6400rpm
